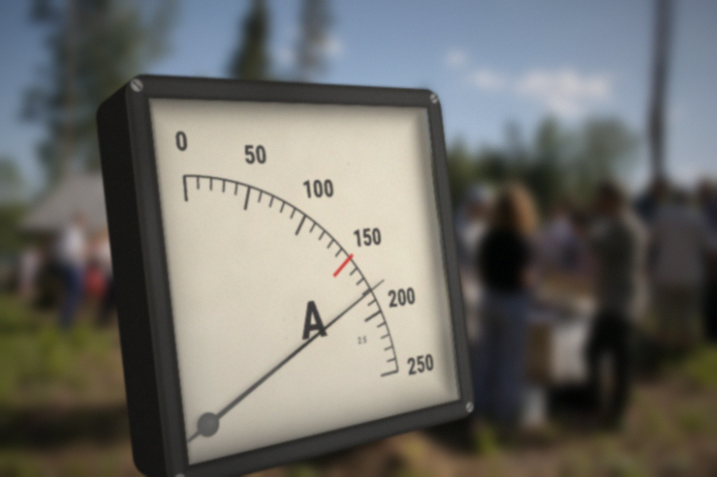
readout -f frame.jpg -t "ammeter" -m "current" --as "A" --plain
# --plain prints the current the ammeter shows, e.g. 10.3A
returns 180A
